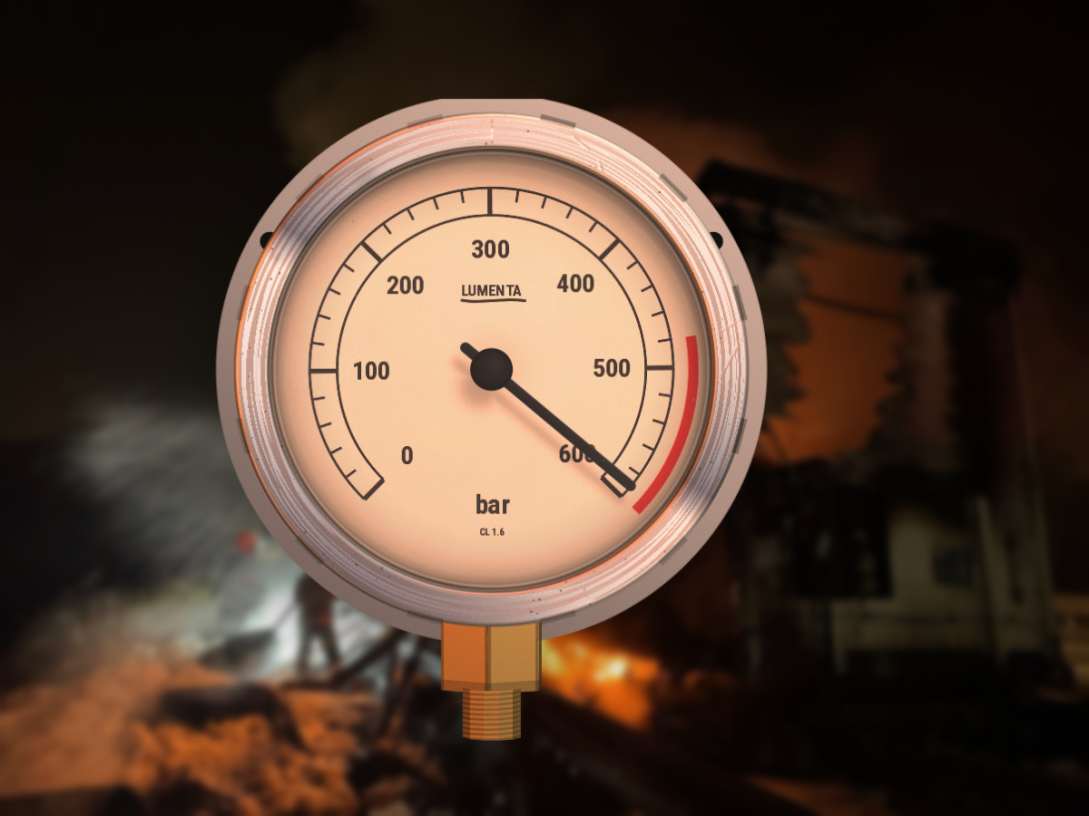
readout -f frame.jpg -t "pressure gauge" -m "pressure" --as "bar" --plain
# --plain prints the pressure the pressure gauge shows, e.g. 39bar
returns 590bar
